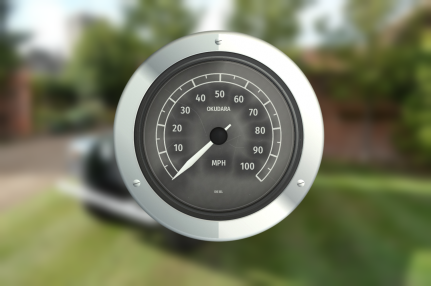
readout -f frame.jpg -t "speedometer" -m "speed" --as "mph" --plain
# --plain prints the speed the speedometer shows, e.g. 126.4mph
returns 0mph
